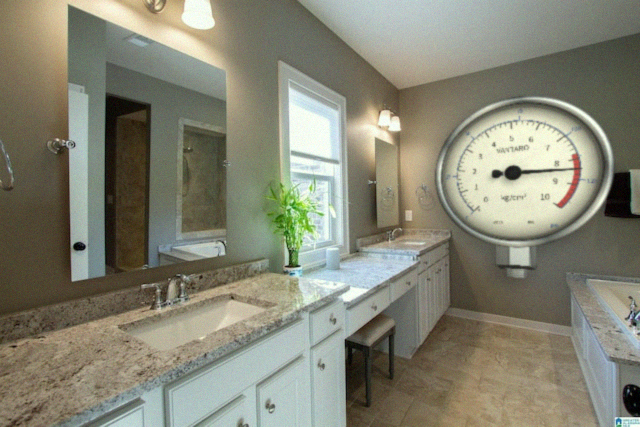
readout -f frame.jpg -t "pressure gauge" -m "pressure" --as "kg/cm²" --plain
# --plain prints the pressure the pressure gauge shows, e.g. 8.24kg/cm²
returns 8.4kg/cm²
